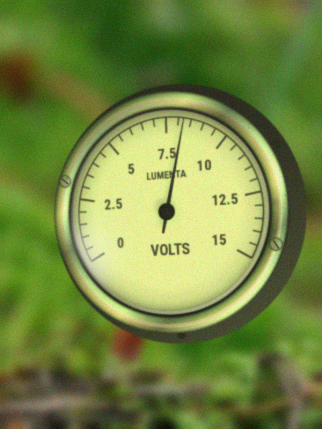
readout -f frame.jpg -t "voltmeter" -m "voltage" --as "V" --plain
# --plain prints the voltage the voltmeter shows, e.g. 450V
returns 8.25V
